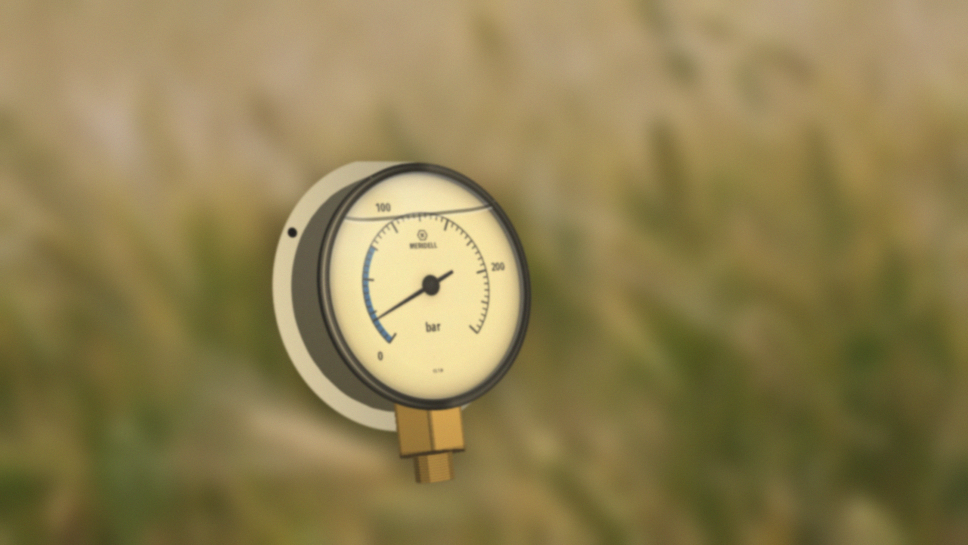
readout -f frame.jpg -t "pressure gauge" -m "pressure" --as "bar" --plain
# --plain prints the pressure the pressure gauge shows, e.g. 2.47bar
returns 20bar
